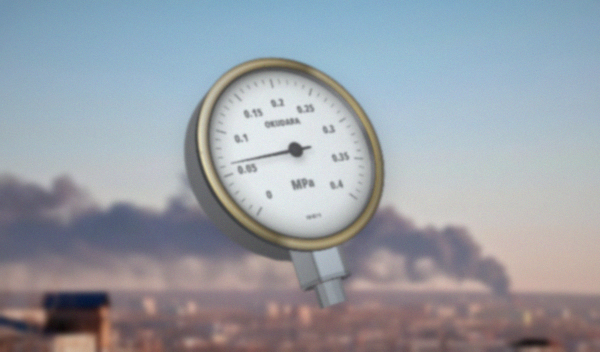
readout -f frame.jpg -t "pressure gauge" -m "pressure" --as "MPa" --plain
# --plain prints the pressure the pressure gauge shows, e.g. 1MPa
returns 0.06MPa
